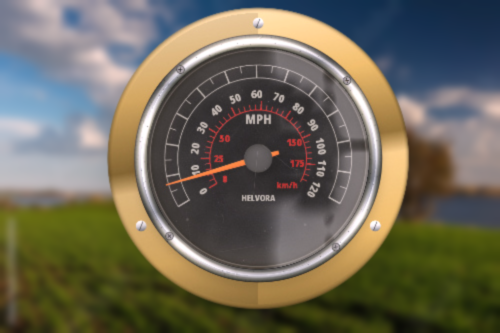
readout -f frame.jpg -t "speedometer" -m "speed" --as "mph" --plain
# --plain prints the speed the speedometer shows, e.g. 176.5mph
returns 7.5mph
